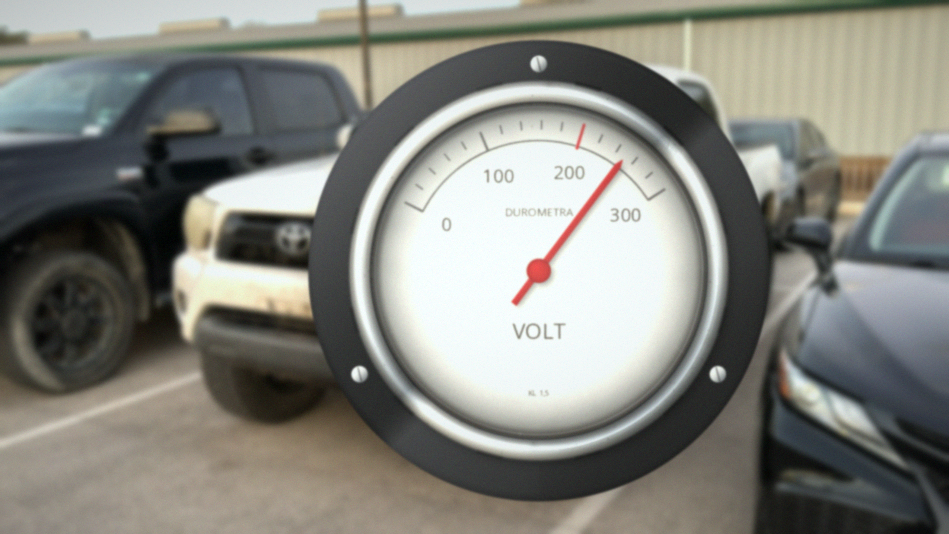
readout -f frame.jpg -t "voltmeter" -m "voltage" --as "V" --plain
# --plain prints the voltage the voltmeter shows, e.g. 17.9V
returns 250V
